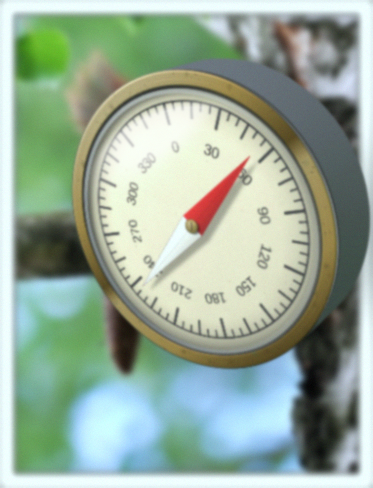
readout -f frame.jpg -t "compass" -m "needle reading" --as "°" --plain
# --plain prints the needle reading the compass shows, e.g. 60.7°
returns 55°
